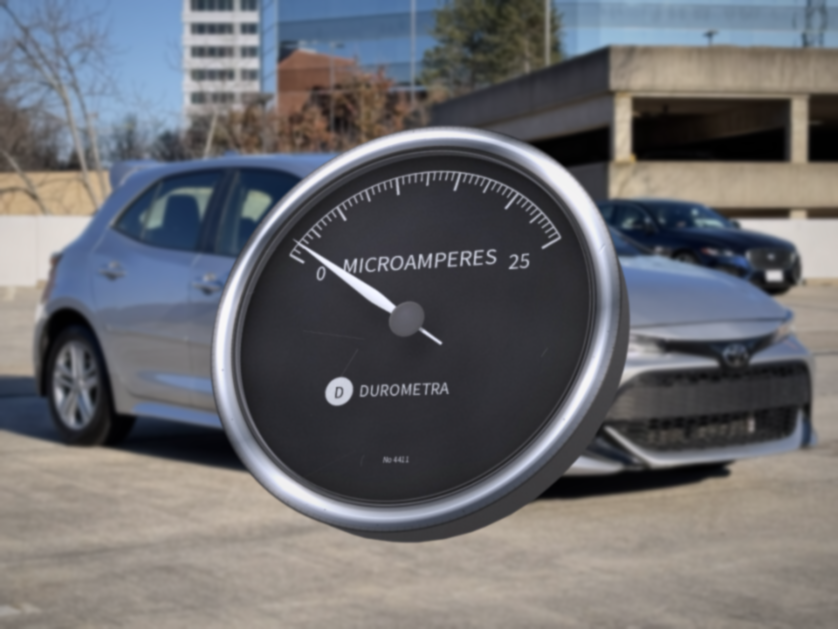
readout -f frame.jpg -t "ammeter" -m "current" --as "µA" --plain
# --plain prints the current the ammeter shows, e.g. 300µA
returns 1µA
